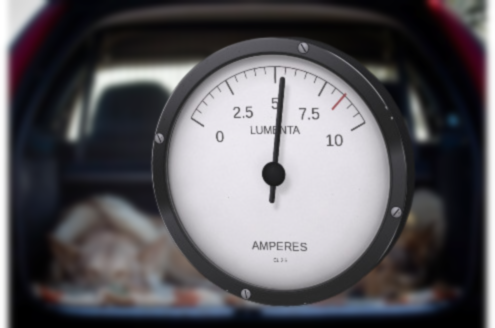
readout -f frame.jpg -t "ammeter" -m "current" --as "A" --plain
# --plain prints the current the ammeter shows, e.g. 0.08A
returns 5.5A
